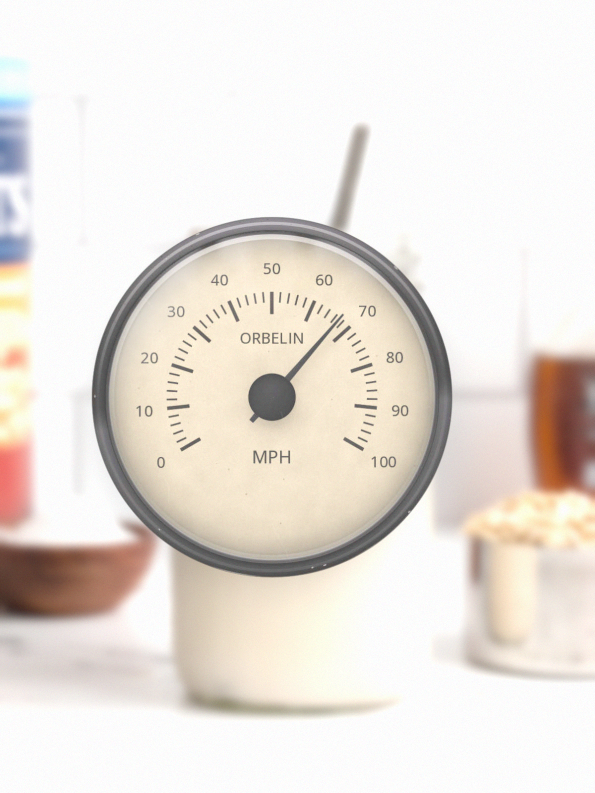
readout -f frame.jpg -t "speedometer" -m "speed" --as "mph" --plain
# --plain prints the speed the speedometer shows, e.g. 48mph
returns 67mph
